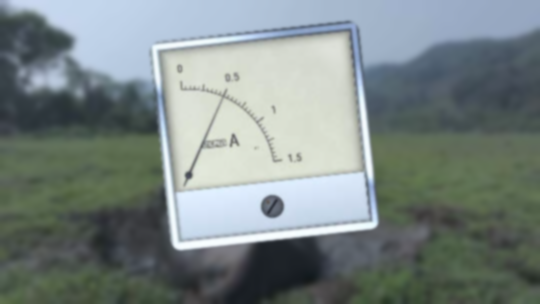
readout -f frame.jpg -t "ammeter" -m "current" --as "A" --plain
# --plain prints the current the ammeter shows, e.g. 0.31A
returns 0.5A
